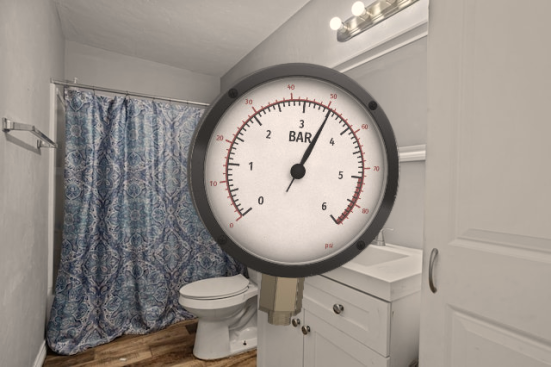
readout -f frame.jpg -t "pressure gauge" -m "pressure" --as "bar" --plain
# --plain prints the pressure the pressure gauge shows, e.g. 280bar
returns 3.5bar
